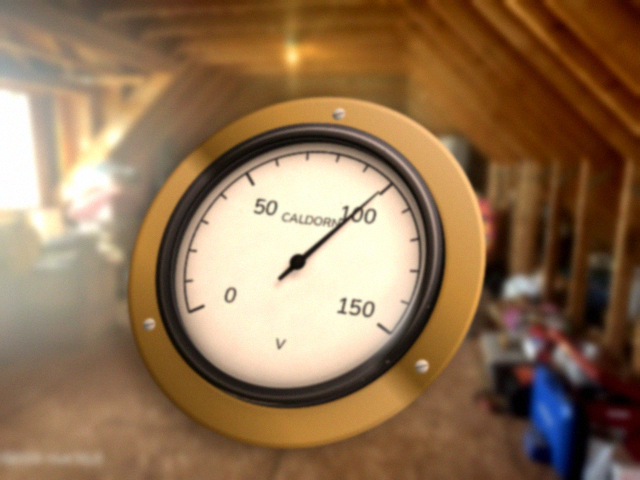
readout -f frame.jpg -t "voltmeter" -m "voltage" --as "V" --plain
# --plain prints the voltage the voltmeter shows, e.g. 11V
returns 100V
